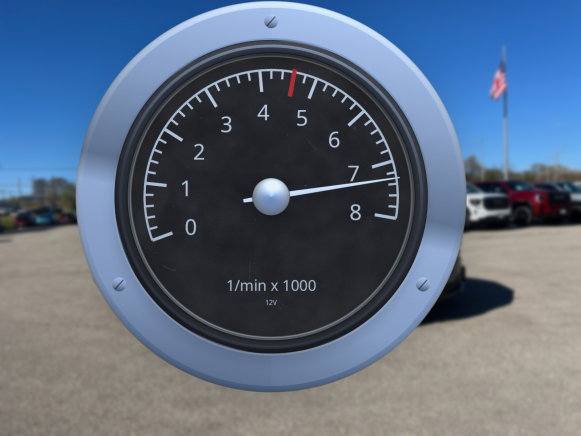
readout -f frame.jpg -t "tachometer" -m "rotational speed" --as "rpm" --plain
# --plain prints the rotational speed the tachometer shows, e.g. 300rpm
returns 7300rpm
